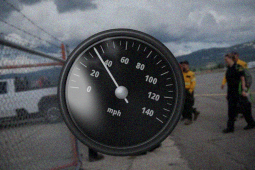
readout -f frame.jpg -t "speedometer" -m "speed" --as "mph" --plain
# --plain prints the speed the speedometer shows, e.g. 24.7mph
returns 35mph
